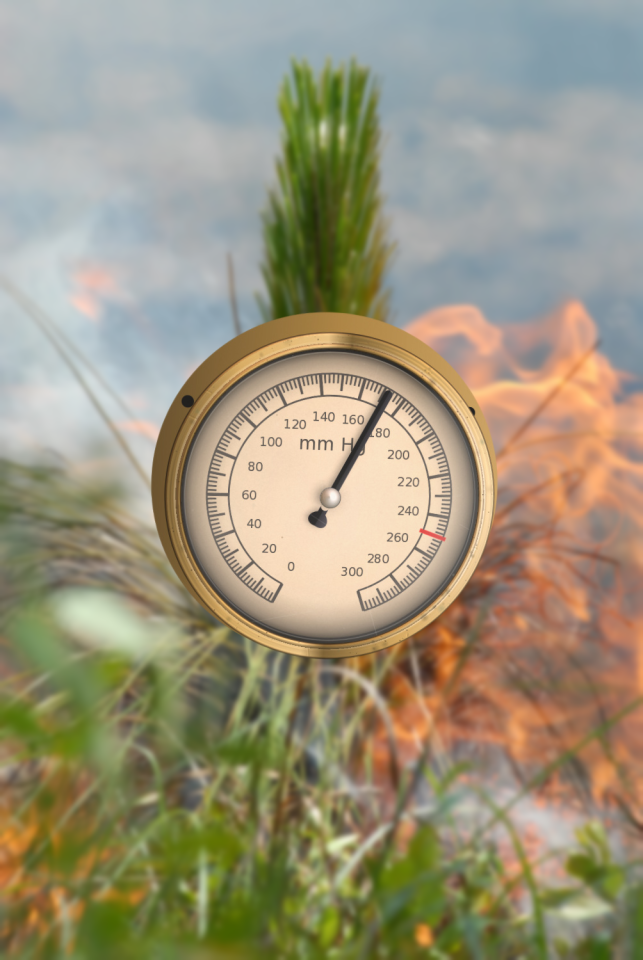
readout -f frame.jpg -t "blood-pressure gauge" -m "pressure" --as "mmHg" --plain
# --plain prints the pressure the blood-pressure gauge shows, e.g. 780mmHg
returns 172mmHg
